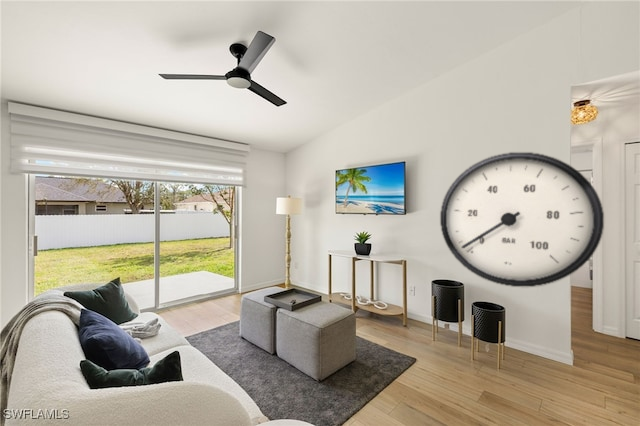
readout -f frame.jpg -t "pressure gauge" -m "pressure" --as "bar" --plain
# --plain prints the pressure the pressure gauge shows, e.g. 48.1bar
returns 2.5bar
